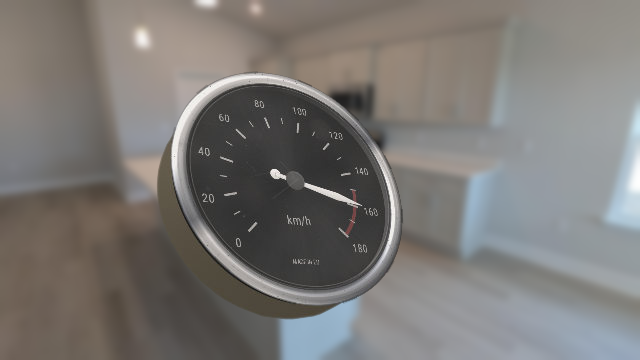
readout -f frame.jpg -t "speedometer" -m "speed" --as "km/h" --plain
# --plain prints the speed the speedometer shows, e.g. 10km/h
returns 160km/h
